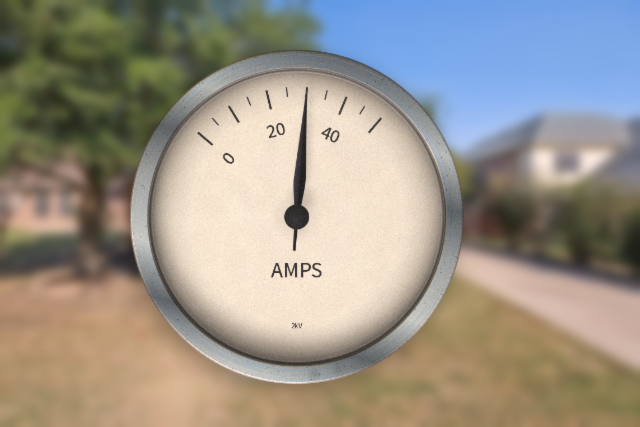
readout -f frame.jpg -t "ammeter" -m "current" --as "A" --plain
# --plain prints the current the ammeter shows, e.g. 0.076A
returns 30A
